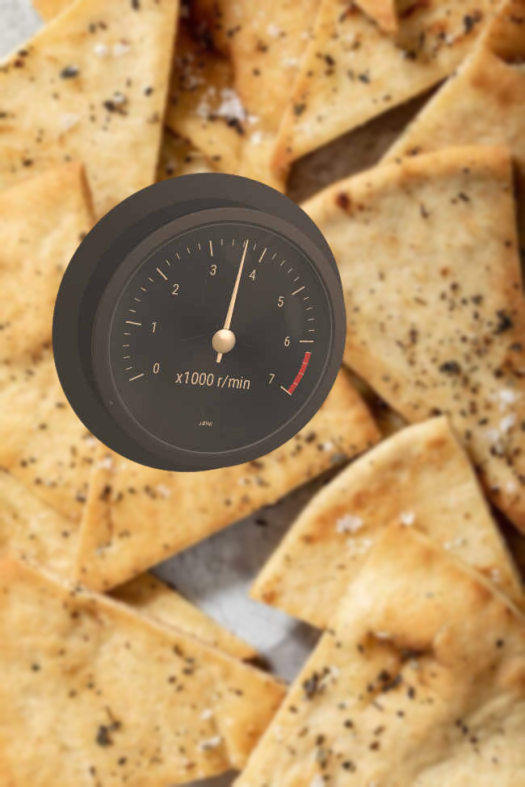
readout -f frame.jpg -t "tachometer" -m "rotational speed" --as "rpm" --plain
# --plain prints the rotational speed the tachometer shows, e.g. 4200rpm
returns 3600rpm
